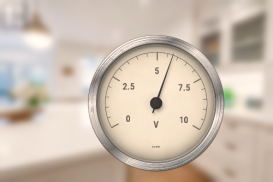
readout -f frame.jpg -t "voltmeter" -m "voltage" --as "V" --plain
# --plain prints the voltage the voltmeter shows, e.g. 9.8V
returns 5.75V
